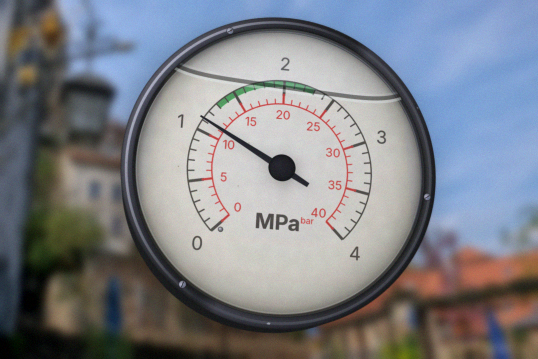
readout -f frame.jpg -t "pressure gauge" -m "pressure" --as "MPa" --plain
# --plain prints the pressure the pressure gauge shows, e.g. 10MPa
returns 1.1MPa
